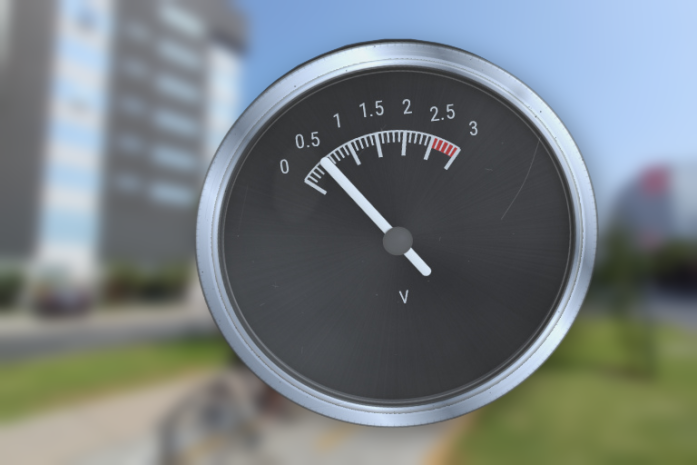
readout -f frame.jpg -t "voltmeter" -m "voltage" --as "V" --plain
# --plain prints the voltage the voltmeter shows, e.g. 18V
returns 0.5V
